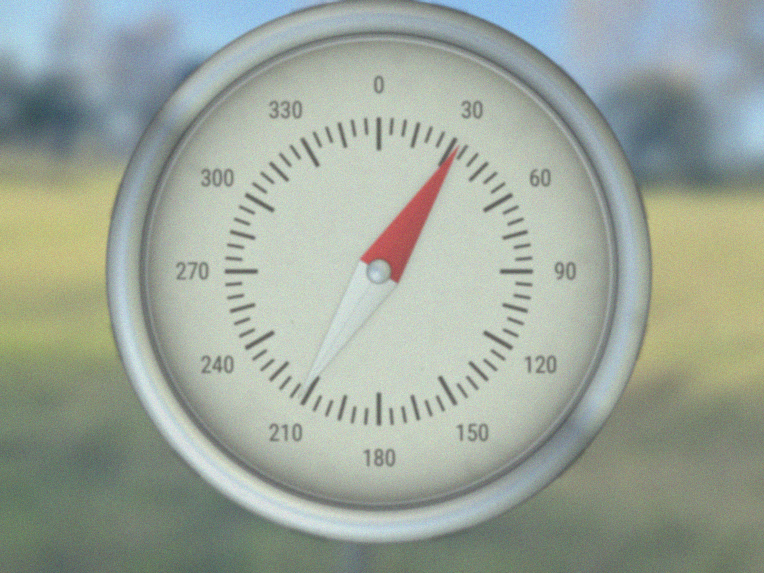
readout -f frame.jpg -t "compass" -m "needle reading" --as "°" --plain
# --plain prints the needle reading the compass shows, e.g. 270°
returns 32.5°
